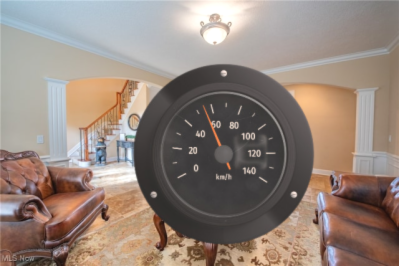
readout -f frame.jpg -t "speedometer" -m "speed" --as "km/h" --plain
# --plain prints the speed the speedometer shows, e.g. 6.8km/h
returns 55km/h
